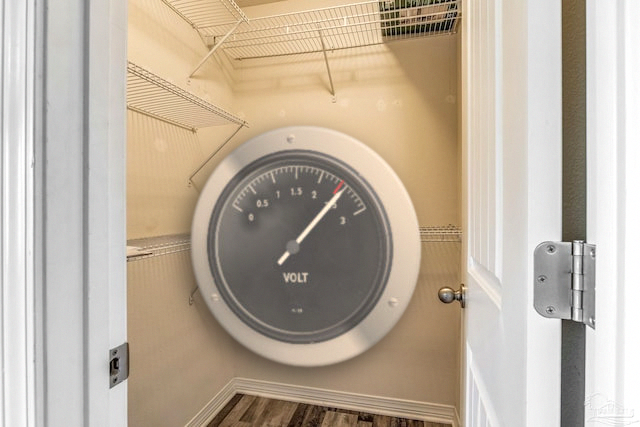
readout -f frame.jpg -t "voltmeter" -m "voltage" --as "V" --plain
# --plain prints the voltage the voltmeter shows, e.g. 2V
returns 2.5V
